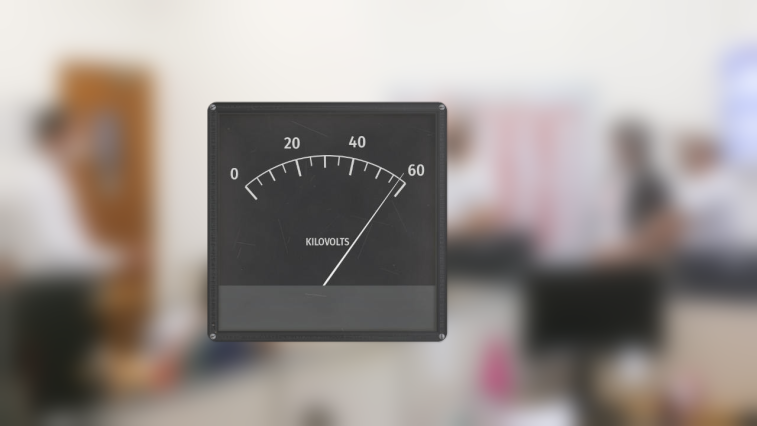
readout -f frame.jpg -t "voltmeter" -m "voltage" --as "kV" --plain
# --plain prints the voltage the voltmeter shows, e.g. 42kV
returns 57.5kV
